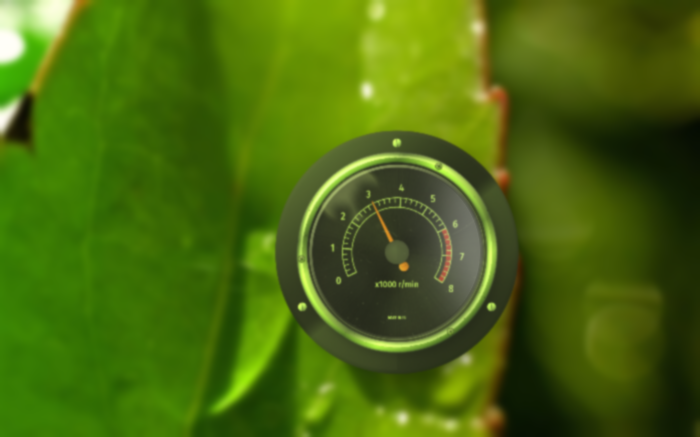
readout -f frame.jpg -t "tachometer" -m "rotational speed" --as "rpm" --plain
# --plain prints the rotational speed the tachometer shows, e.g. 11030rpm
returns 3000rpm
